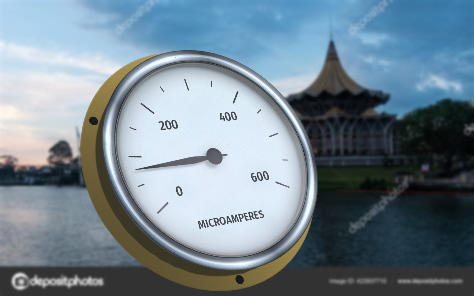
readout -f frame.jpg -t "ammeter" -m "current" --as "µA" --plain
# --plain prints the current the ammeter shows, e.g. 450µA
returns 75µA
